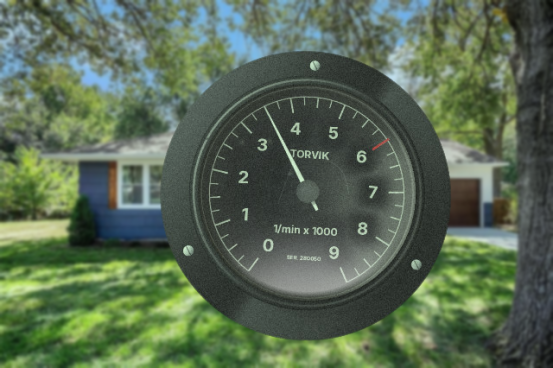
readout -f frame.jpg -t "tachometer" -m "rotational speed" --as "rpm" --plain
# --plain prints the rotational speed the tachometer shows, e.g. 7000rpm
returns 3500rpm
